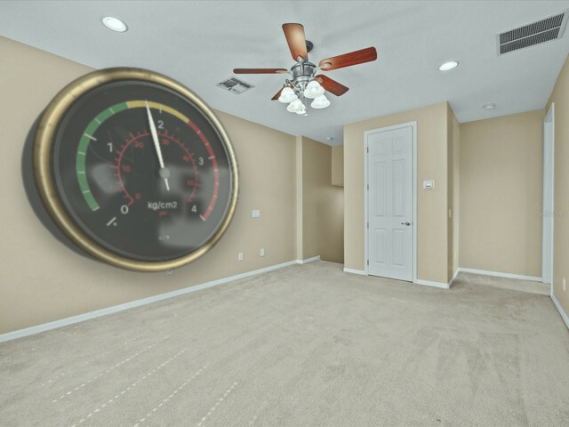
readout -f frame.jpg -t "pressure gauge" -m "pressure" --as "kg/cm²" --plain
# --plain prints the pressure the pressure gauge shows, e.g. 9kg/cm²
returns 1.8kg/cm²
